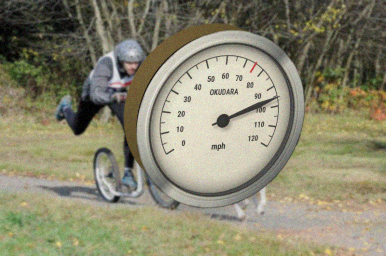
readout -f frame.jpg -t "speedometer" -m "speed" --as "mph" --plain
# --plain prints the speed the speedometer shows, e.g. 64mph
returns 95mph
